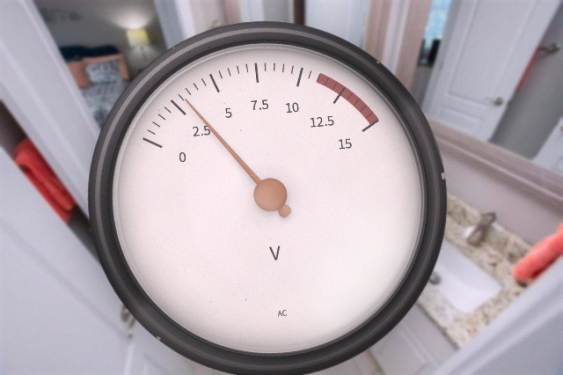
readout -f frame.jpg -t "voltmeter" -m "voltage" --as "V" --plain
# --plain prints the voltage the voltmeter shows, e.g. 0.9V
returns 3V
